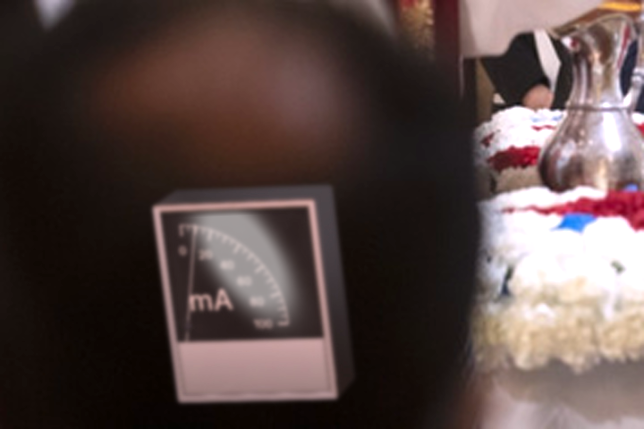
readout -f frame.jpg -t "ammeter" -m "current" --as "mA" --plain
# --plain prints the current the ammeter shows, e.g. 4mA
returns 10mA
